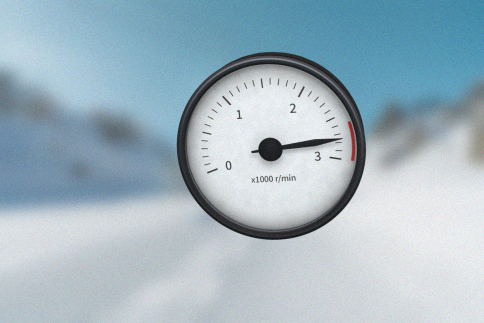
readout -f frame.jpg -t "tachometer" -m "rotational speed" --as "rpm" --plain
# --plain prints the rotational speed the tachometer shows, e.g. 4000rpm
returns 2750rpm
